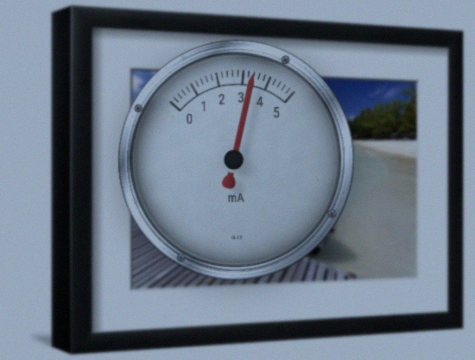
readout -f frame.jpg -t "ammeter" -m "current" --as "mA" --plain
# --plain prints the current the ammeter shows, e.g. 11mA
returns 3.4mA
